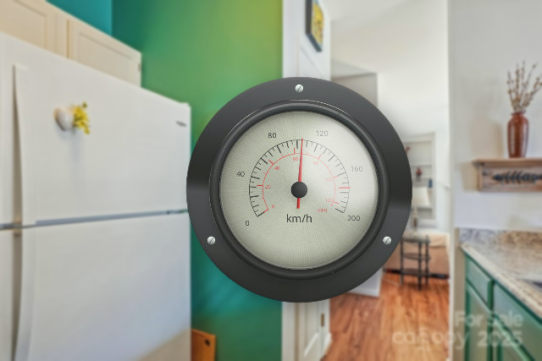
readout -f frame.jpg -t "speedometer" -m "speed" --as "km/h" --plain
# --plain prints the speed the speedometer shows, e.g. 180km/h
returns 105km/h
